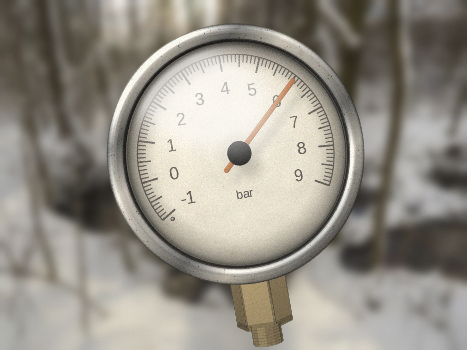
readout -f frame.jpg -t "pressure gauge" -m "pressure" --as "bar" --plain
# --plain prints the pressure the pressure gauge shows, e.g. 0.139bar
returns 6bar
